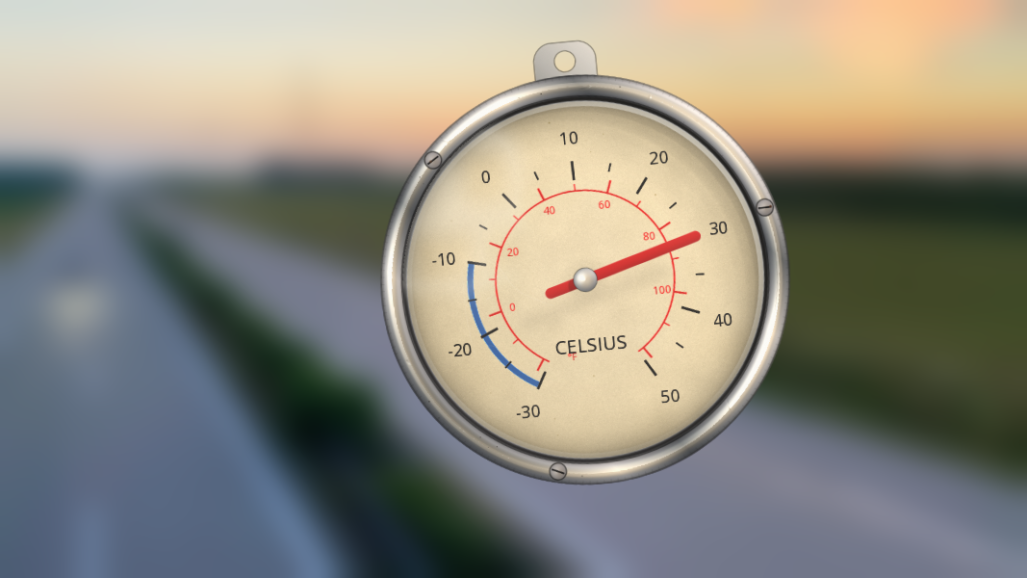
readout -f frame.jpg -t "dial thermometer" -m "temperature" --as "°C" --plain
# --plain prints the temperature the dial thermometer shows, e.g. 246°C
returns 30°C
